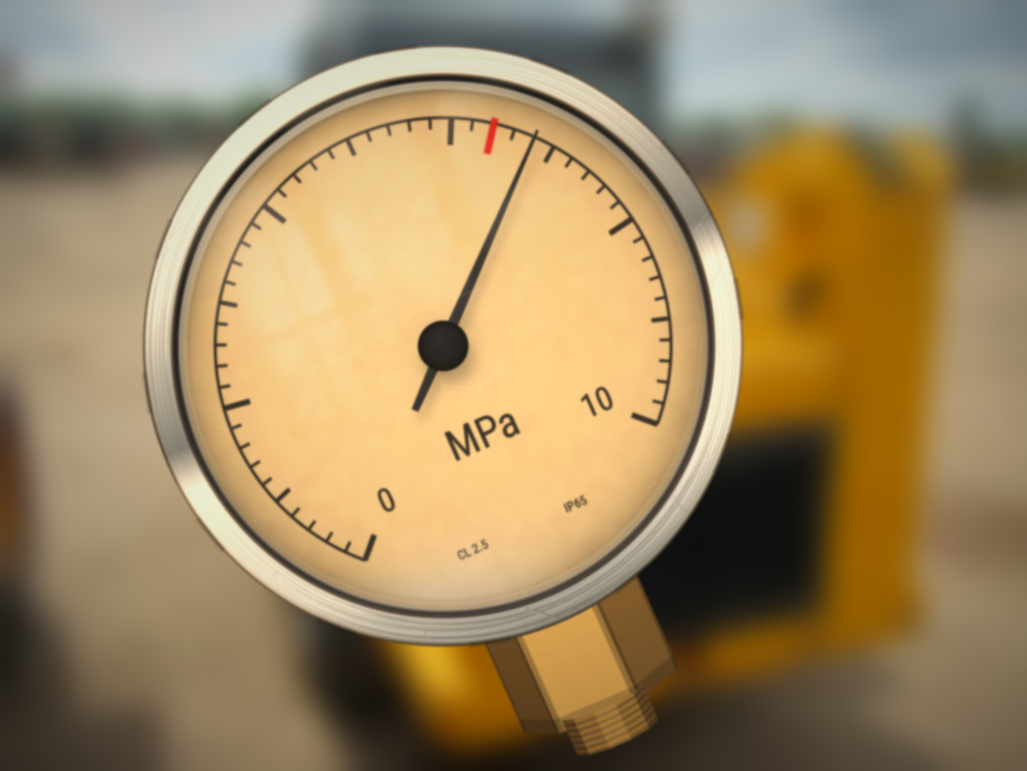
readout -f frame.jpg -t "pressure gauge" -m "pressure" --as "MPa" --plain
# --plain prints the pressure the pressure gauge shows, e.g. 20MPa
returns 6.8MPa
